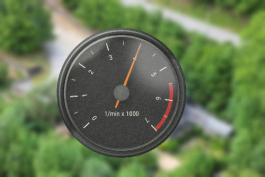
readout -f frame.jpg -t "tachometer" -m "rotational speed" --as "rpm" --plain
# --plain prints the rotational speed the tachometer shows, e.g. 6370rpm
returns 4000rpm
